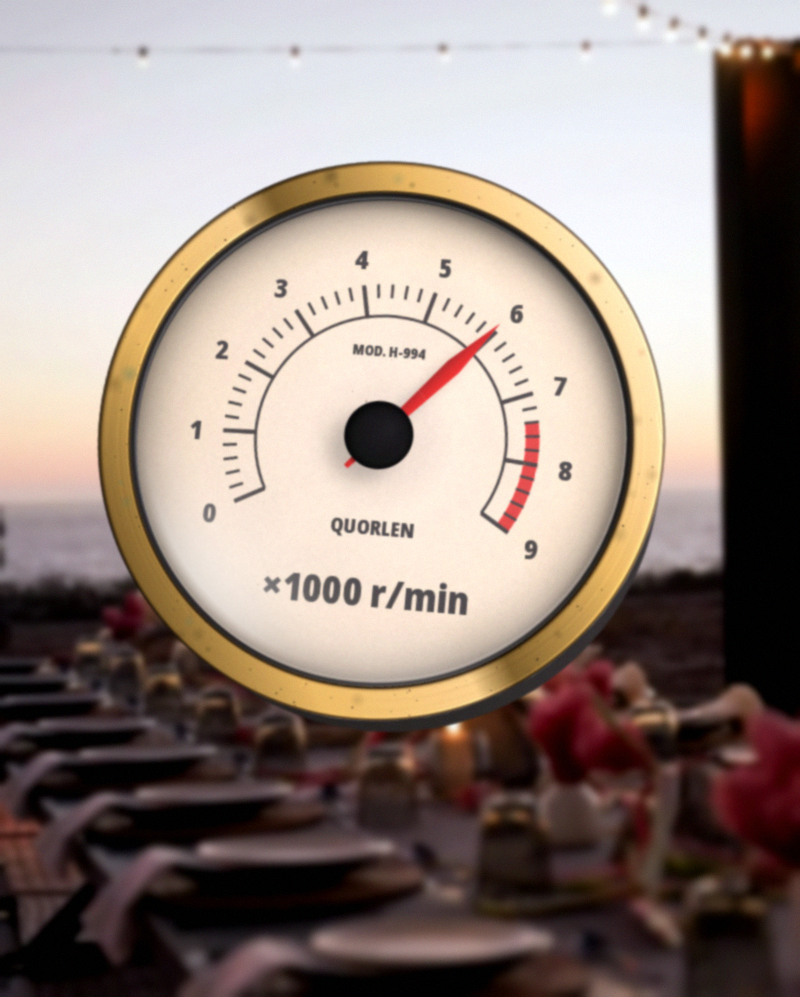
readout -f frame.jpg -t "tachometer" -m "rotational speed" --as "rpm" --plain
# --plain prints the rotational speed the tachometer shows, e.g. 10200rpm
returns 6000rpm
